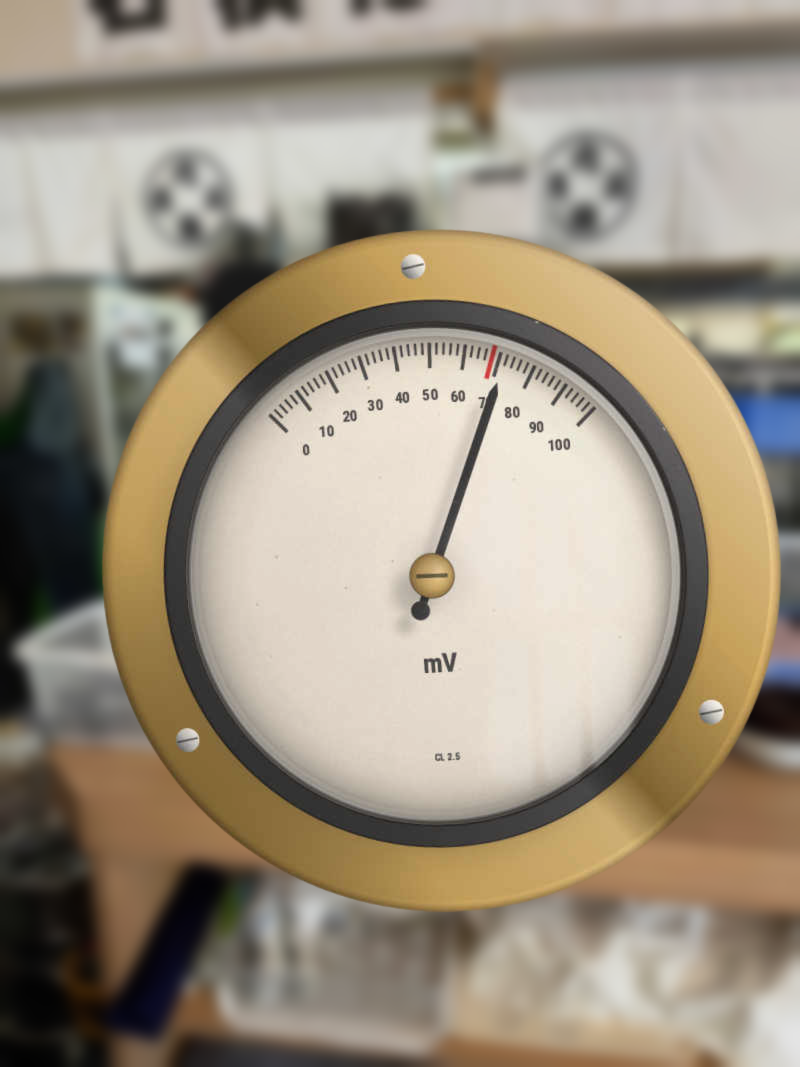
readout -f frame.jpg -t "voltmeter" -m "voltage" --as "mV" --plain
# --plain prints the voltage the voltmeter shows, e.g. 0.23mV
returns 72mV
